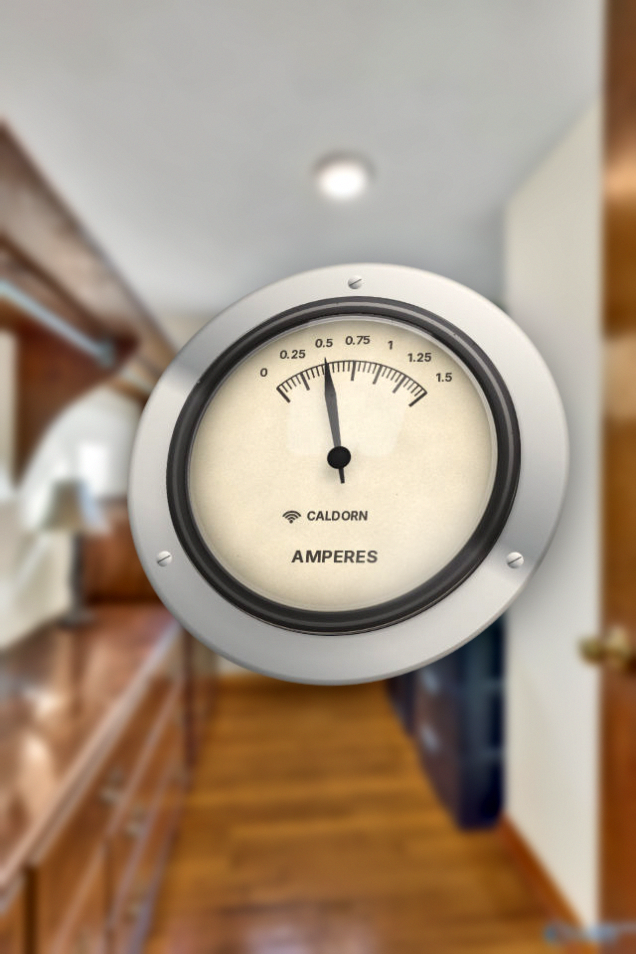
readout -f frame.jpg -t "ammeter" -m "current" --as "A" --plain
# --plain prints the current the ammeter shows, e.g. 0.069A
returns 0.5A
